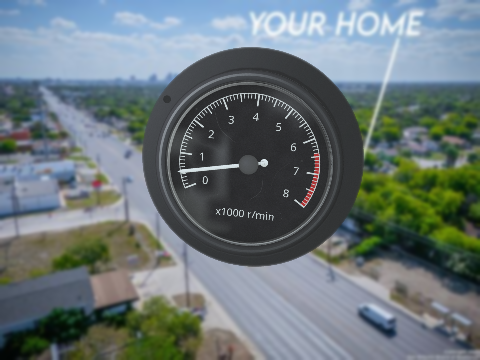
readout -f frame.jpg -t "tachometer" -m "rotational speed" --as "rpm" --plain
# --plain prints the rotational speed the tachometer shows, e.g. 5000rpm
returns 500rpm
